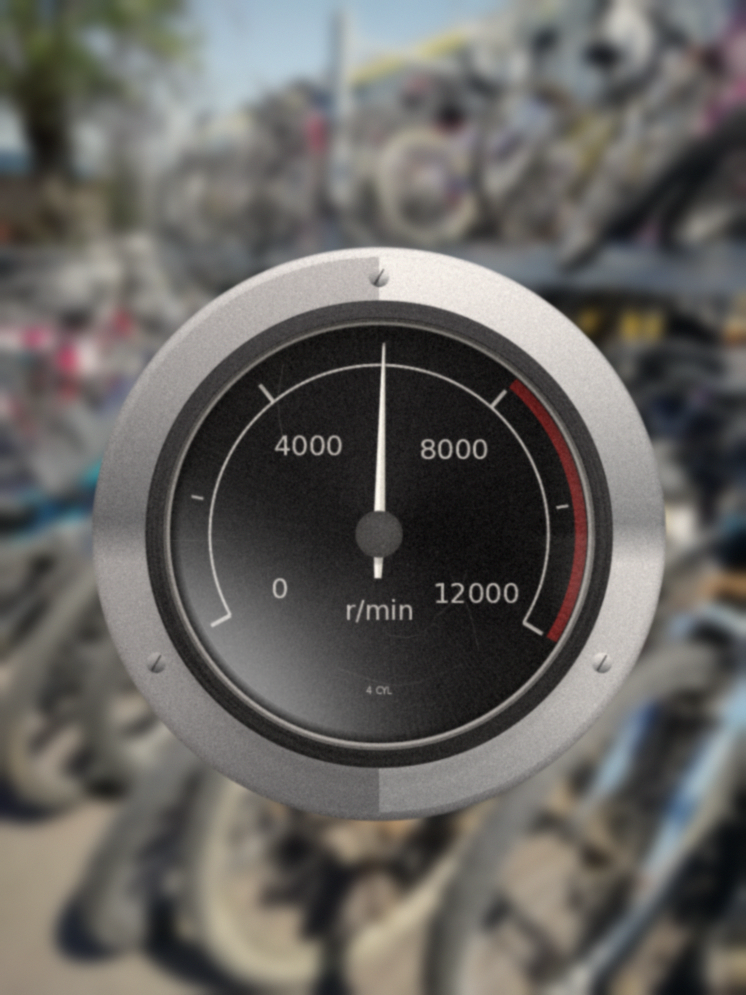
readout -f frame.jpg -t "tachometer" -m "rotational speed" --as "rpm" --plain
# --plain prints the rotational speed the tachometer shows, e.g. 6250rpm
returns 6000rpm
